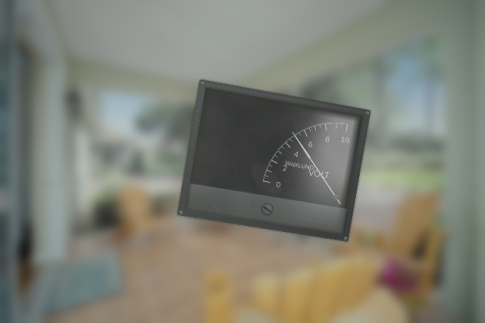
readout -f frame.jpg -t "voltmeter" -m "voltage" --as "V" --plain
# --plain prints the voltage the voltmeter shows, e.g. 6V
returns 5V
